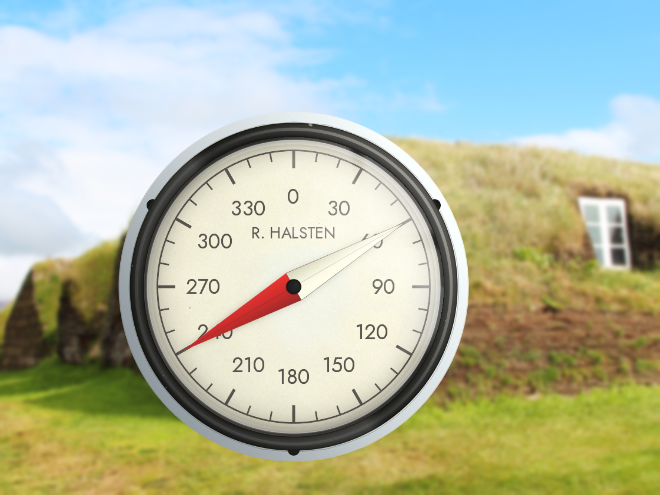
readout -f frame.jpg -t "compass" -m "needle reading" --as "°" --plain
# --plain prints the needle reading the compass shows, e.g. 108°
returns 240°
